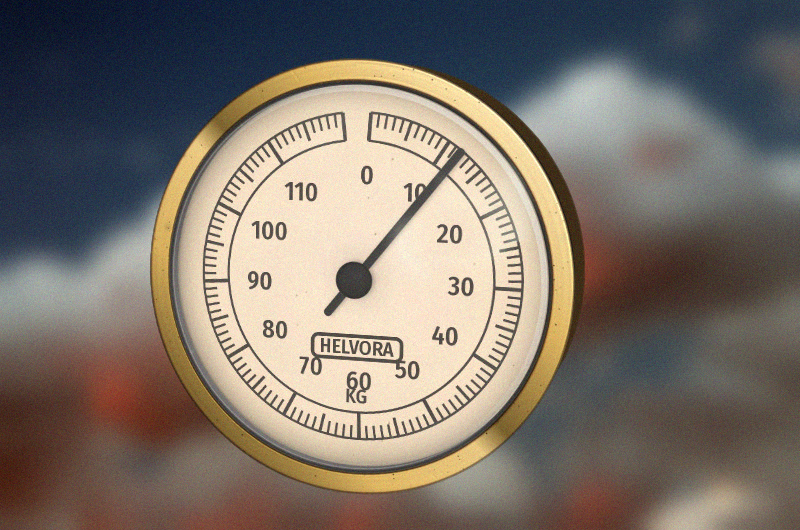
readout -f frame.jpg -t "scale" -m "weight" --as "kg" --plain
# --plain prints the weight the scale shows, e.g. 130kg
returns 12kg
